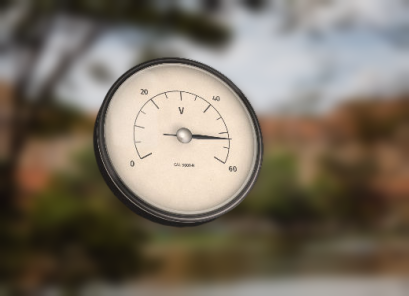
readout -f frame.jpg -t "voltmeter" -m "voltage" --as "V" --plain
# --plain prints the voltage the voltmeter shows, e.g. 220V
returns 52.5V
